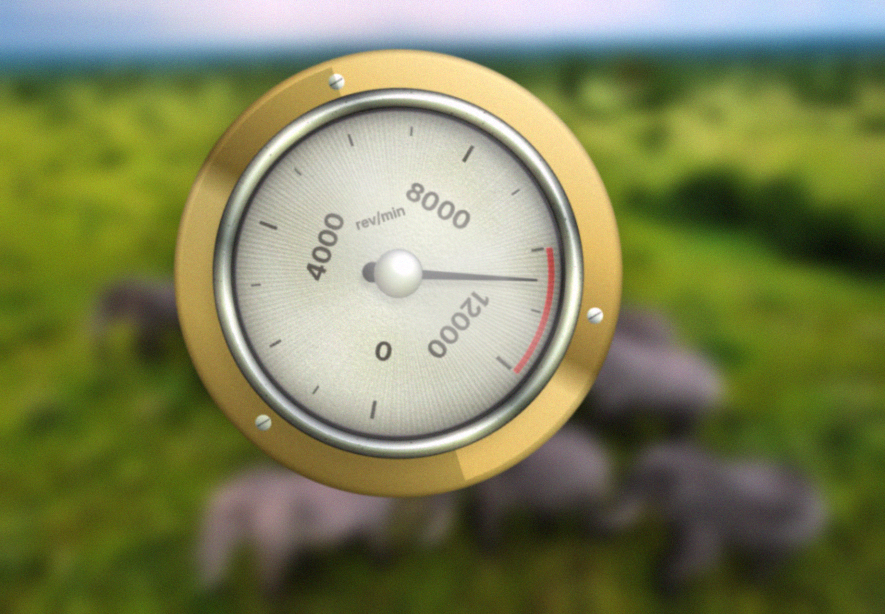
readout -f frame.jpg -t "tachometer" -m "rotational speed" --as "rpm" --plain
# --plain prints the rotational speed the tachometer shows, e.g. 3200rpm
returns 10500rpm
